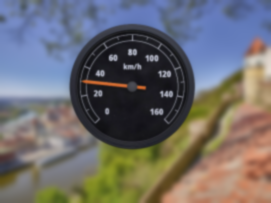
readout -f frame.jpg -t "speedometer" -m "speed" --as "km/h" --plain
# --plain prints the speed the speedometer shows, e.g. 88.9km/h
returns 30km/h
